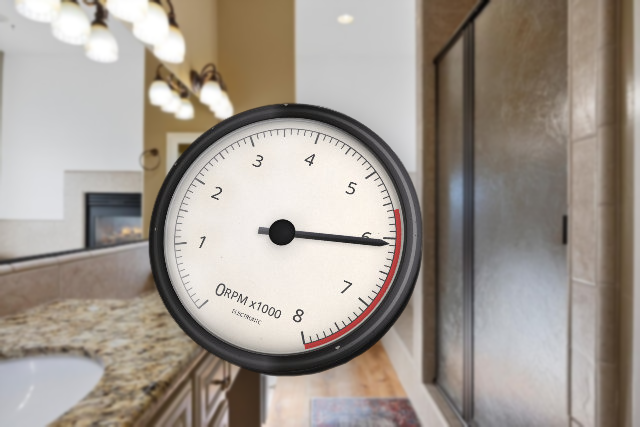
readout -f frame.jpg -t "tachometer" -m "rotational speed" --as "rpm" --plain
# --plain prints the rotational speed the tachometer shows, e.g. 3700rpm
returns 6100rpm
